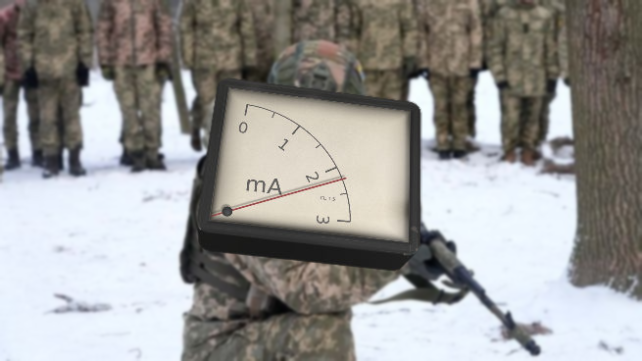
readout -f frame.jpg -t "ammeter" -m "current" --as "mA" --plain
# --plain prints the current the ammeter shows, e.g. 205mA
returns 2.25mA
